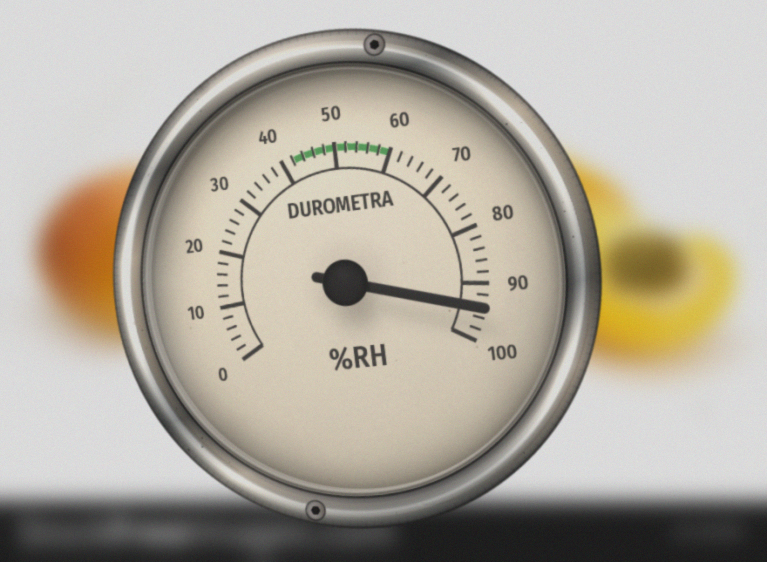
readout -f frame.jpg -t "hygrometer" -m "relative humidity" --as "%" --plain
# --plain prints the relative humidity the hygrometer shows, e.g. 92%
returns 94%
